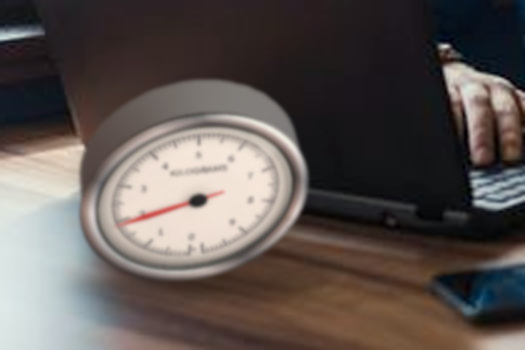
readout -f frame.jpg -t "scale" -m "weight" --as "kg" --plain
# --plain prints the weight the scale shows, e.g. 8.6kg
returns 2kg
